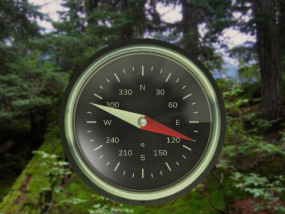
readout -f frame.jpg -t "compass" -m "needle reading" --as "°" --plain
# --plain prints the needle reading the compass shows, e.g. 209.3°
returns 110°
